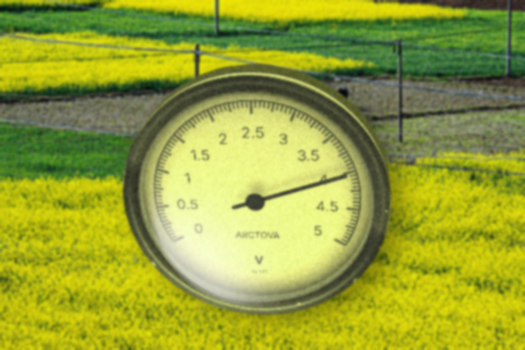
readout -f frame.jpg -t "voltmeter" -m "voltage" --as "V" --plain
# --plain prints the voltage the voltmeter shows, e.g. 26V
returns 4V
